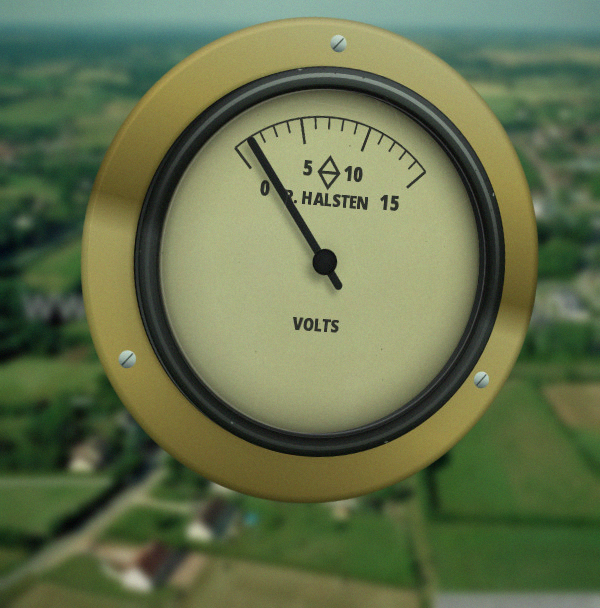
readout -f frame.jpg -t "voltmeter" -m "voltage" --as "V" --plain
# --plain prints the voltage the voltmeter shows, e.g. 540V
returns 1V
